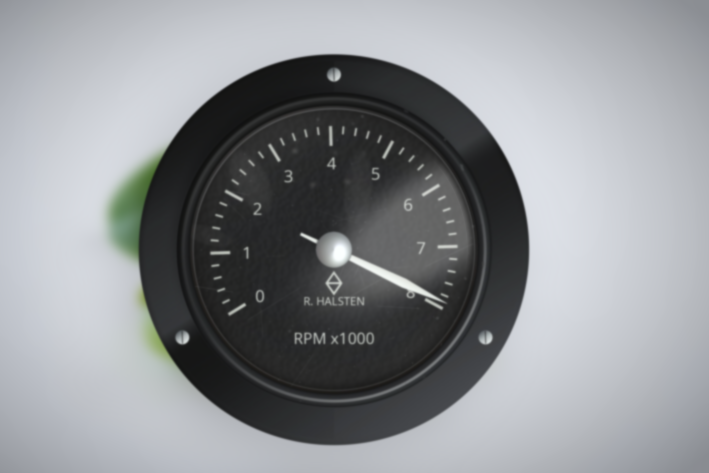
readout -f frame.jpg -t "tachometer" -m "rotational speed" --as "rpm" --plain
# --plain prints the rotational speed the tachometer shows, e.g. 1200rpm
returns 7900rpm
